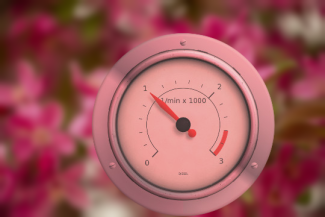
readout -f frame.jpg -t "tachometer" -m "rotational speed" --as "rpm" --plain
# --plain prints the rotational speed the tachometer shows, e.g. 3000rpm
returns 1000rpm
